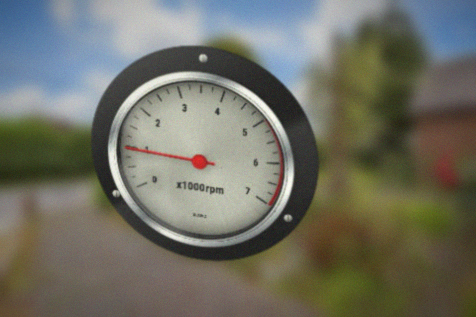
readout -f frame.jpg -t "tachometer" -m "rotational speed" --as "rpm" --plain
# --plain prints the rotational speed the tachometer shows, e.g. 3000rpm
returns 1000rpm
